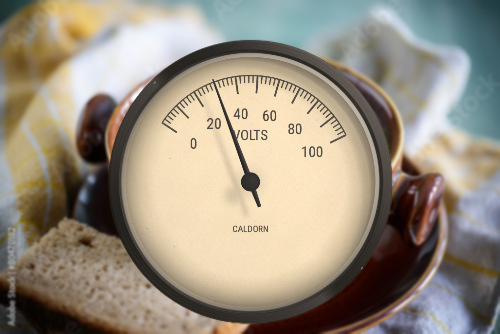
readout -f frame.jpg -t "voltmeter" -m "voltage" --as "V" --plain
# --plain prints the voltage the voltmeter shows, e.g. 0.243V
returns 30V
